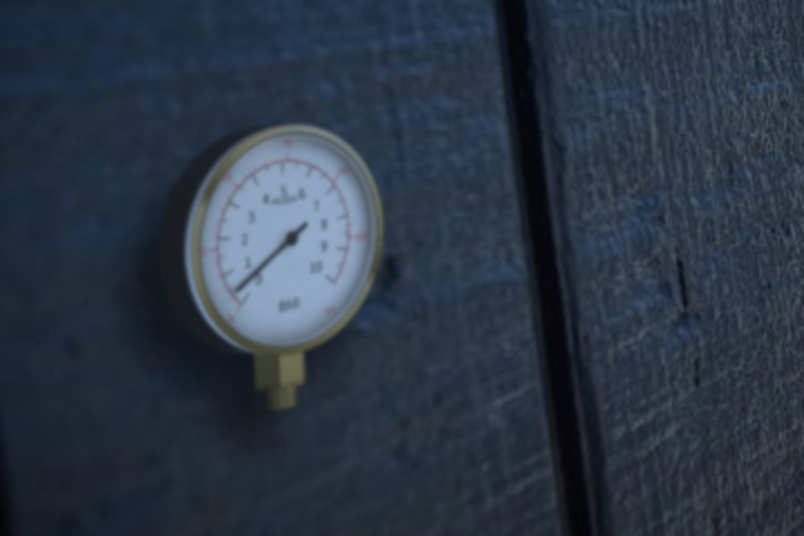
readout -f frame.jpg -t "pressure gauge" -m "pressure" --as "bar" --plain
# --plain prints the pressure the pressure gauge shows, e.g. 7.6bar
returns 0.5bar
